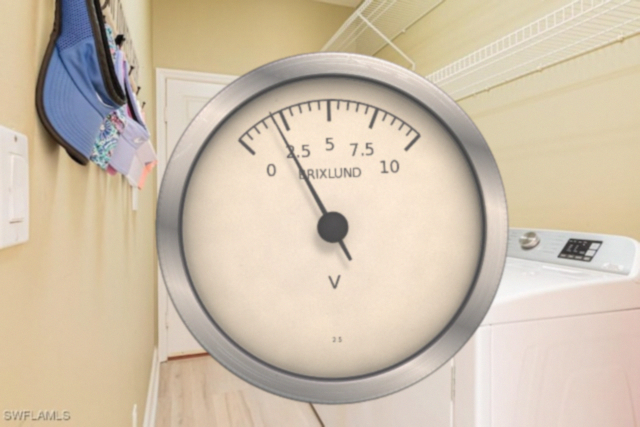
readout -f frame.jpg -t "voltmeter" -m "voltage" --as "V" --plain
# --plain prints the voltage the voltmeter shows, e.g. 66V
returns 2V
